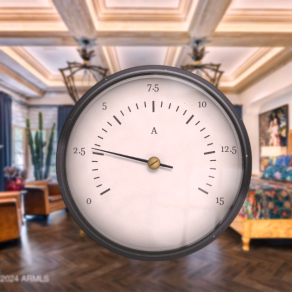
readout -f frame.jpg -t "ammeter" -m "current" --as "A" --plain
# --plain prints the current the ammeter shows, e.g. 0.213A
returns 2.75A
